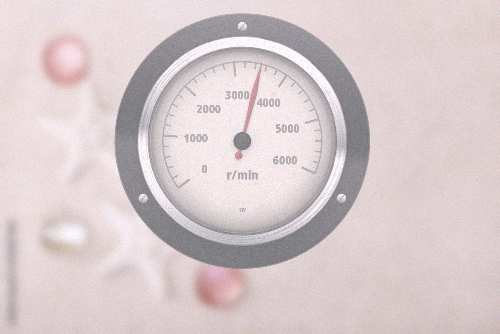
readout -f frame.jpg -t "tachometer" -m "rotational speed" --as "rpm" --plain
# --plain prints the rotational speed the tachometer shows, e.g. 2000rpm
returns 3500rpm
